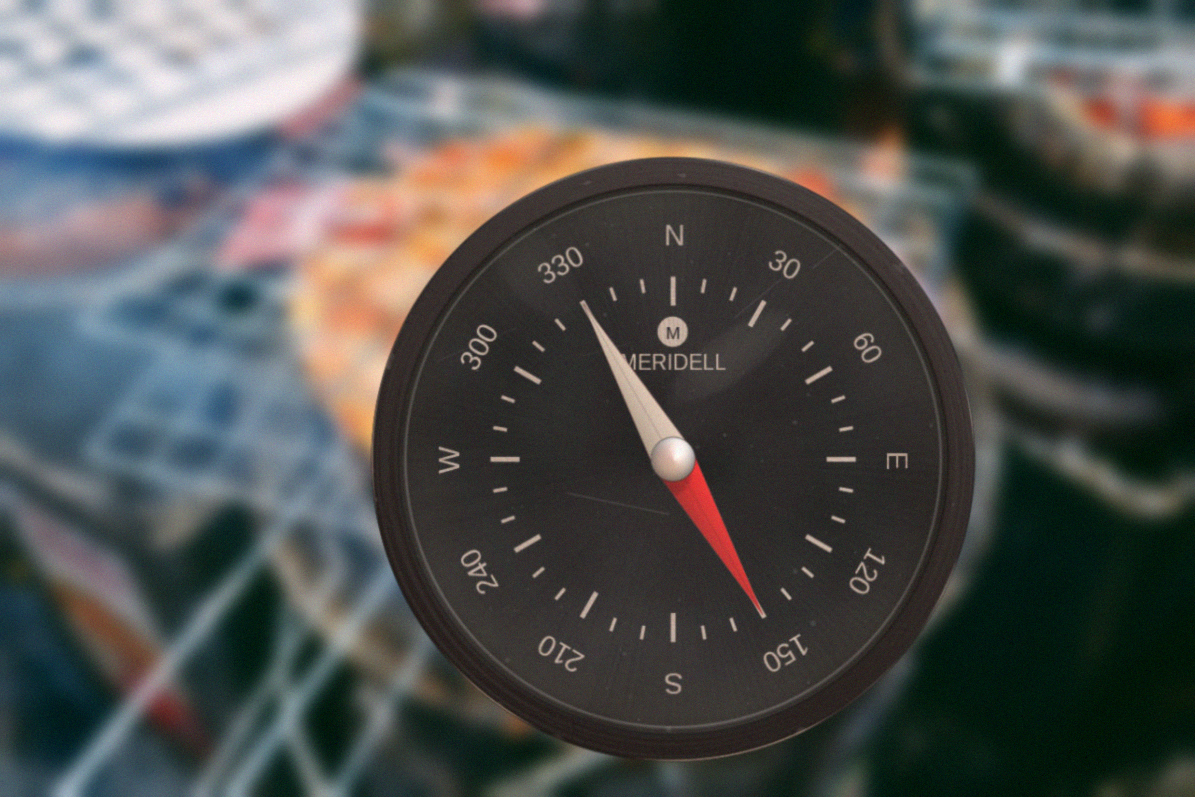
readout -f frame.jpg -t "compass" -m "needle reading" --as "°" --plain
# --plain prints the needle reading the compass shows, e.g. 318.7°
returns 150°
